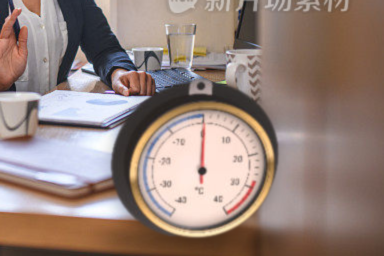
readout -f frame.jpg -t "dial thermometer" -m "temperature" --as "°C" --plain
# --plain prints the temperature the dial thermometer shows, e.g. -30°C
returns 0°C
